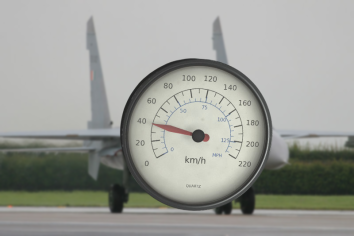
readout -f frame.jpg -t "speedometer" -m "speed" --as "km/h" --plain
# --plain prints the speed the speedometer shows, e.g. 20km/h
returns 40km/h
